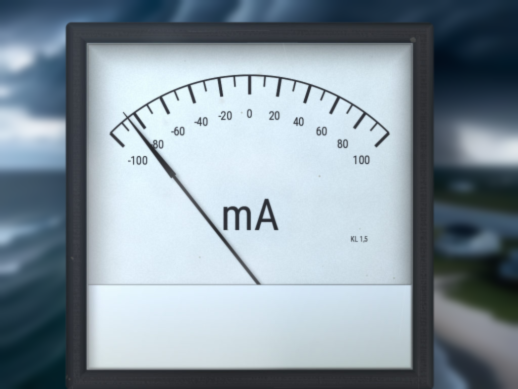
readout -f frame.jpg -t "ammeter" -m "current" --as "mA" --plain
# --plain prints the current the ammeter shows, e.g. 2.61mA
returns -85mA
